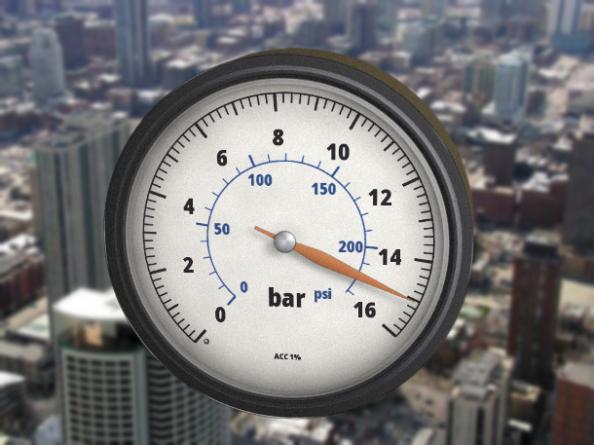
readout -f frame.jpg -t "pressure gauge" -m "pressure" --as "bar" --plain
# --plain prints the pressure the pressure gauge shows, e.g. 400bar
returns 15bar
